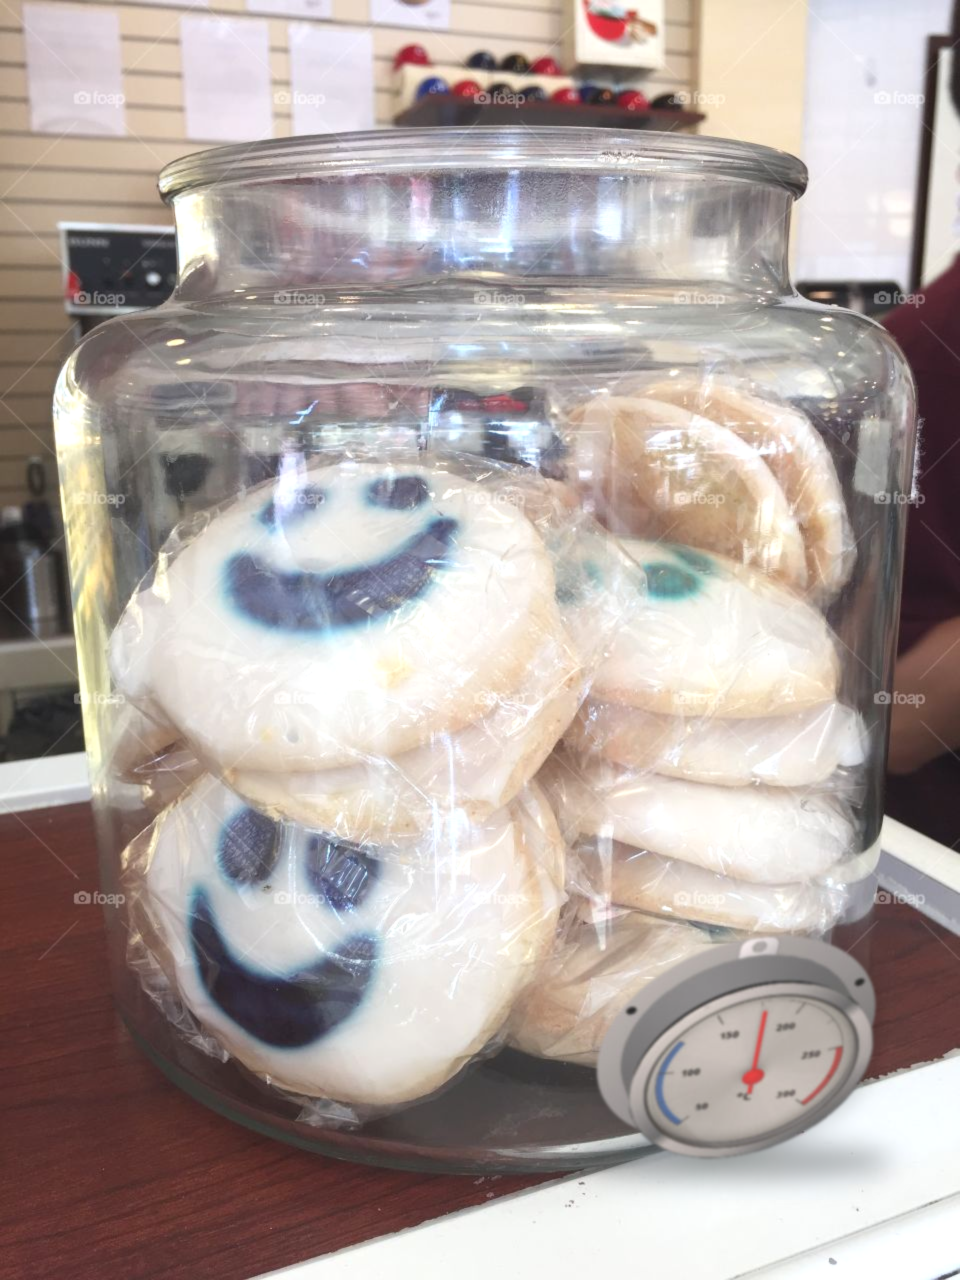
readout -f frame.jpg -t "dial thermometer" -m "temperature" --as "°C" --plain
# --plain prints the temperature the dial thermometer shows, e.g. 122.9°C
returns 175°C
